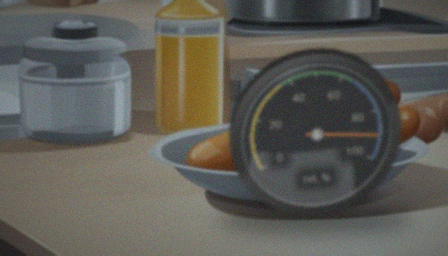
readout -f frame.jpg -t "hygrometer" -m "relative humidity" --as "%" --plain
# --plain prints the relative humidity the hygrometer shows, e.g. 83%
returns 90%
